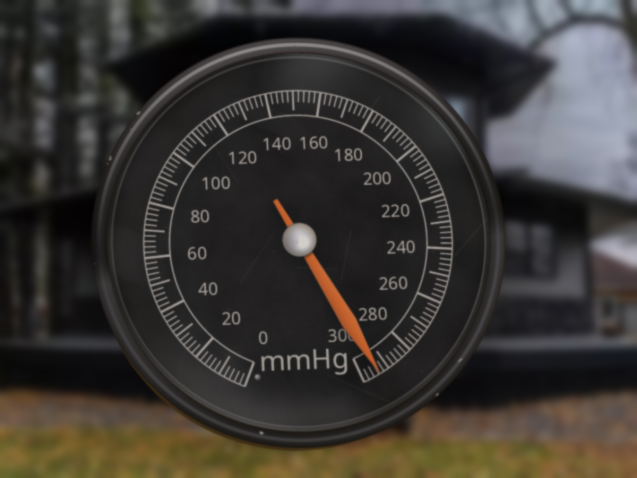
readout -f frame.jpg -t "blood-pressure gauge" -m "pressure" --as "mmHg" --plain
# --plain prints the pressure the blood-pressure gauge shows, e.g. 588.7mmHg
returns 294mmHg
